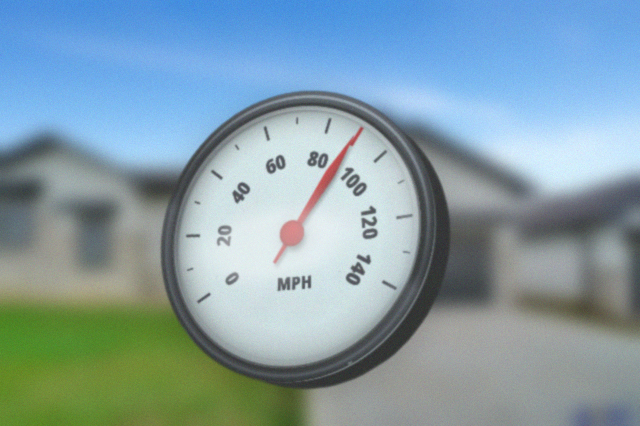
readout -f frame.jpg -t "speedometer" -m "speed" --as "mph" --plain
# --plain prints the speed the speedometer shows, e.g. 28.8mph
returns 90mph
